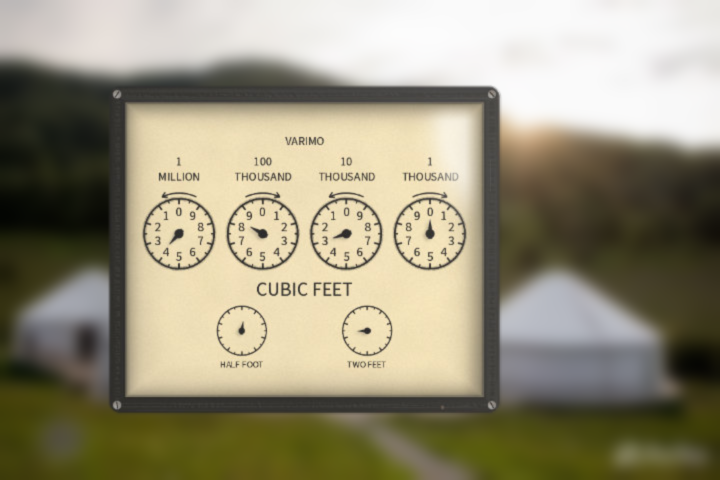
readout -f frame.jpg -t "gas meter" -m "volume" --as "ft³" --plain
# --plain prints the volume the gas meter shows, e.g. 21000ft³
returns 383000ft³
